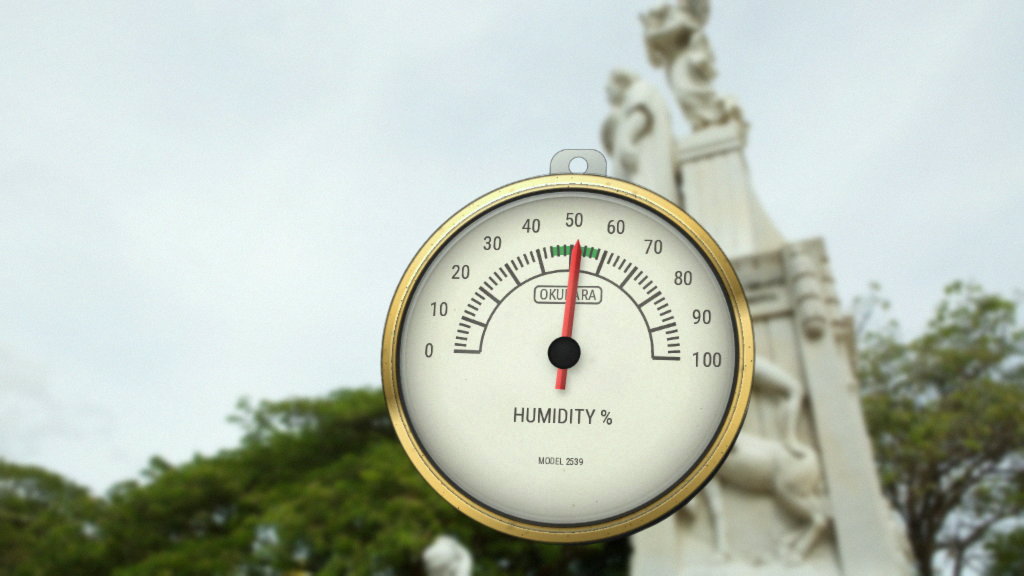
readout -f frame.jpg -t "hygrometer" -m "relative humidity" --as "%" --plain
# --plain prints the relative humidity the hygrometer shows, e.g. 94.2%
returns 52%
